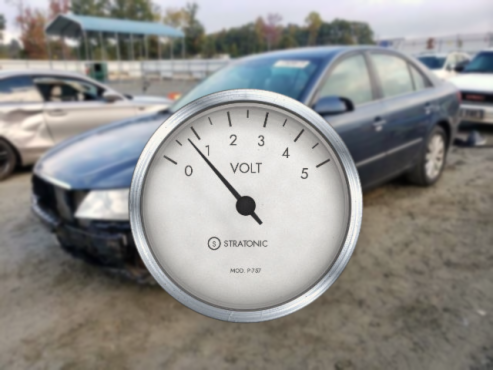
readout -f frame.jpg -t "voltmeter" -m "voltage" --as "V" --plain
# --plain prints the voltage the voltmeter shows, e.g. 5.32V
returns 0.75V
